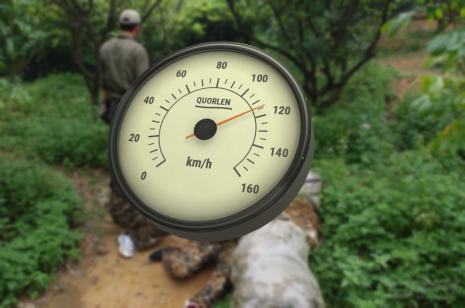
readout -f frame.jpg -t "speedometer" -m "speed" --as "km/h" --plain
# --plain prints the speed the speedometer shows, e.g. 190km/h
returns 115km/h
